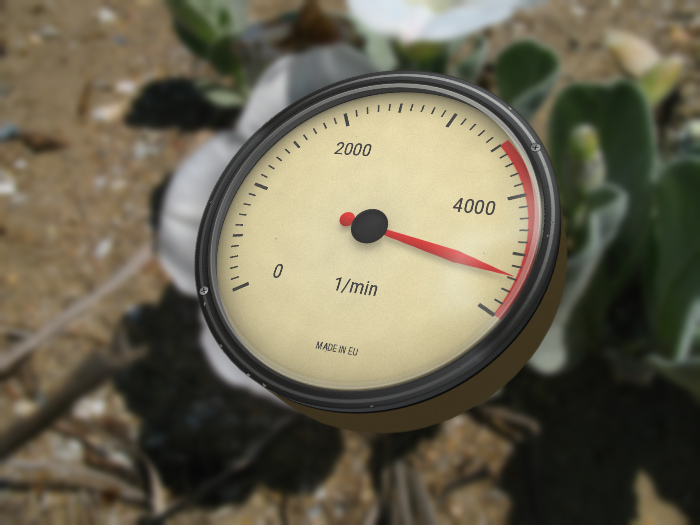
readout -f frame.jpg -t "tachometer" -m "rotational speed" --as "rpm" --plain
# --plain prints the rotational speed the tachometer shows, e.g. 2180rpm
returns 4700rpm
